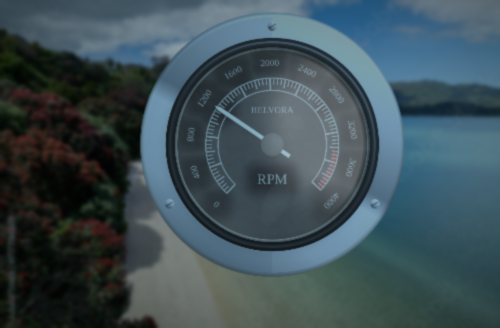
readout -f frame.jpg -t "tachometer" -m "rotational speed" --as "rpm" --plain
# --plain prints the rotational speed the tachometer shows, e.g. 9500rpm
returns 1200rpm
